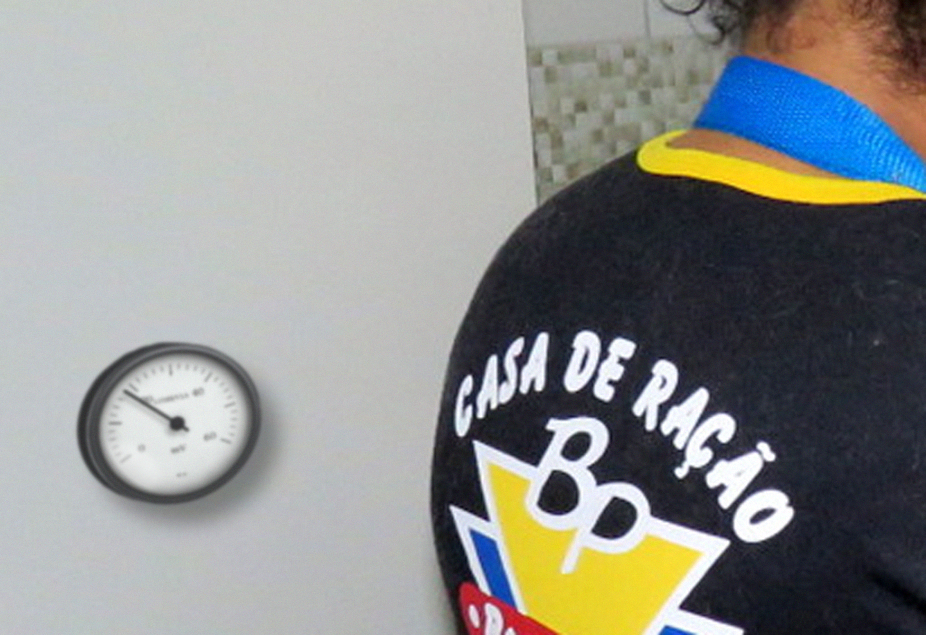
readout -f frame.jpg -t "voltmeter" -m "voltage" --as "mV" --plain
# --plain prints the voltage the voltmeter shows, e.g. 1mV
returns 18mV
